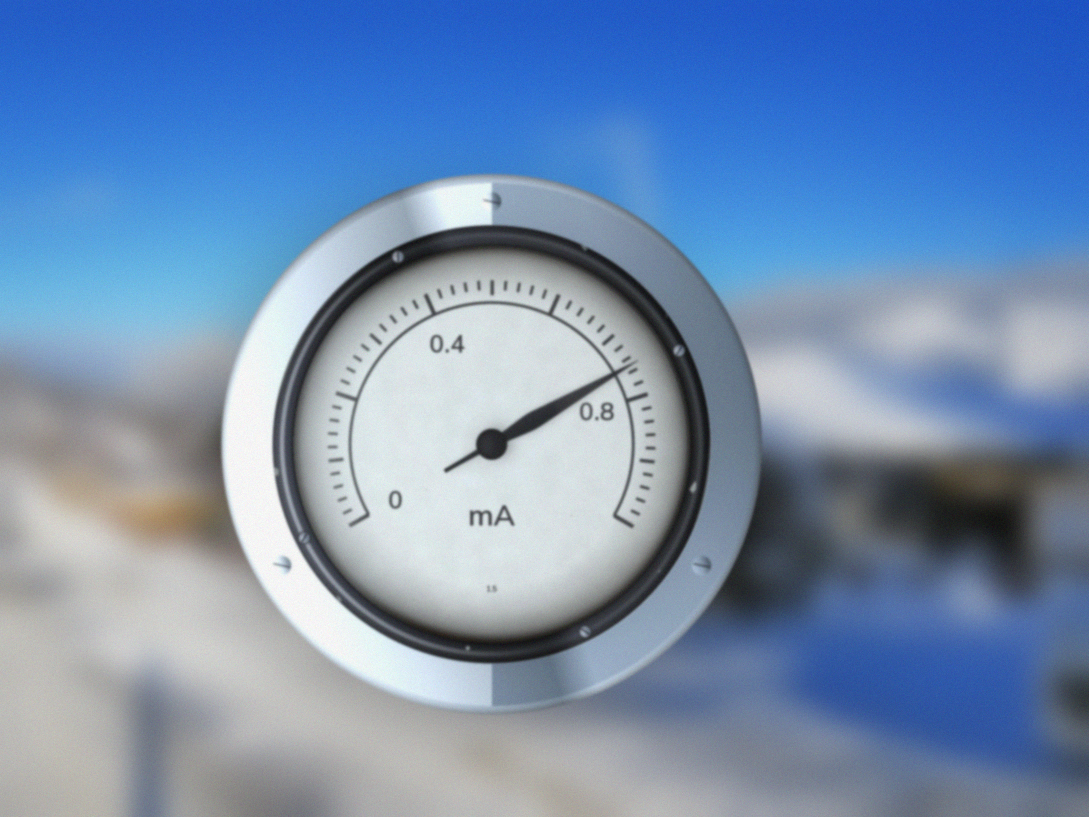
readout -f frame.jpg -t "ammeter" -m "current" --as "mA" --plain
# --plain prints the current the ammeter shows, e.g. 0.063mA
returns 0.75mA
